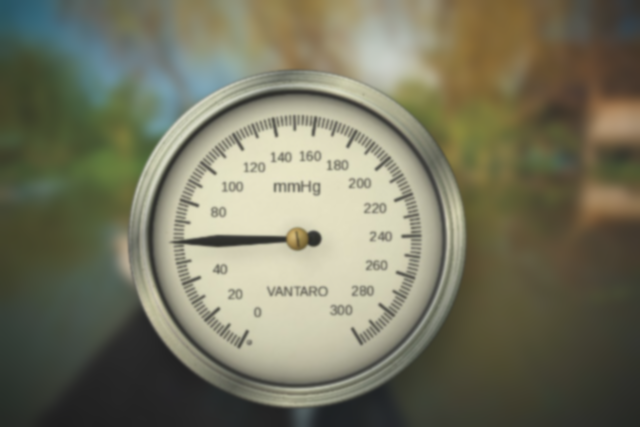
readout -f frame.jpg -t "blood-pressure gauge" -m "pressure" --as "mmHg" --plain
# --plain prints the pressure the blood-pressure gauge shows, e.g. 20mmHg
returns 60mmHg
